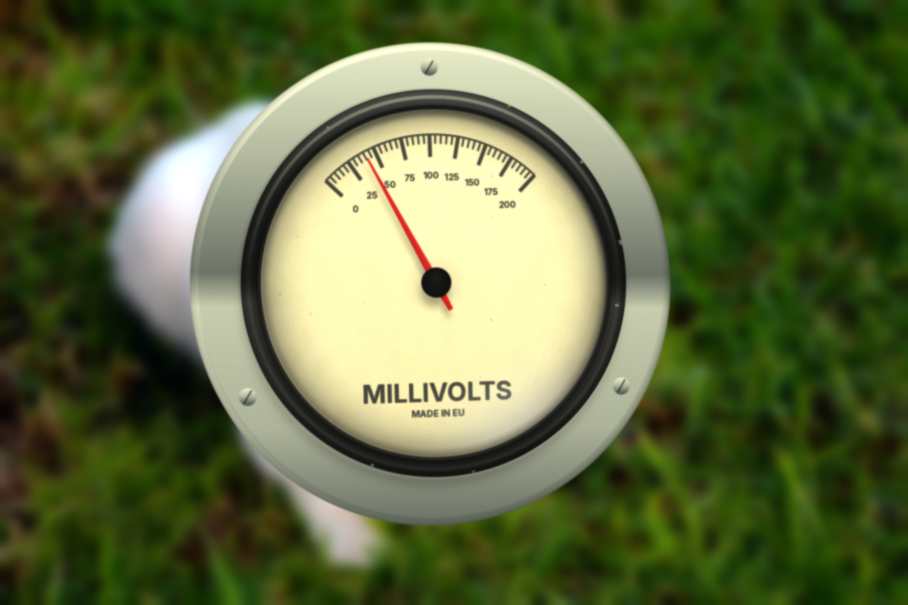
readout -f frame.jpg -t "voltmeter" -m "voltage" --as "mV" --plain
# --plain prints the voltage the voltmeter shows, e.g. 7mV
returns 40mV
